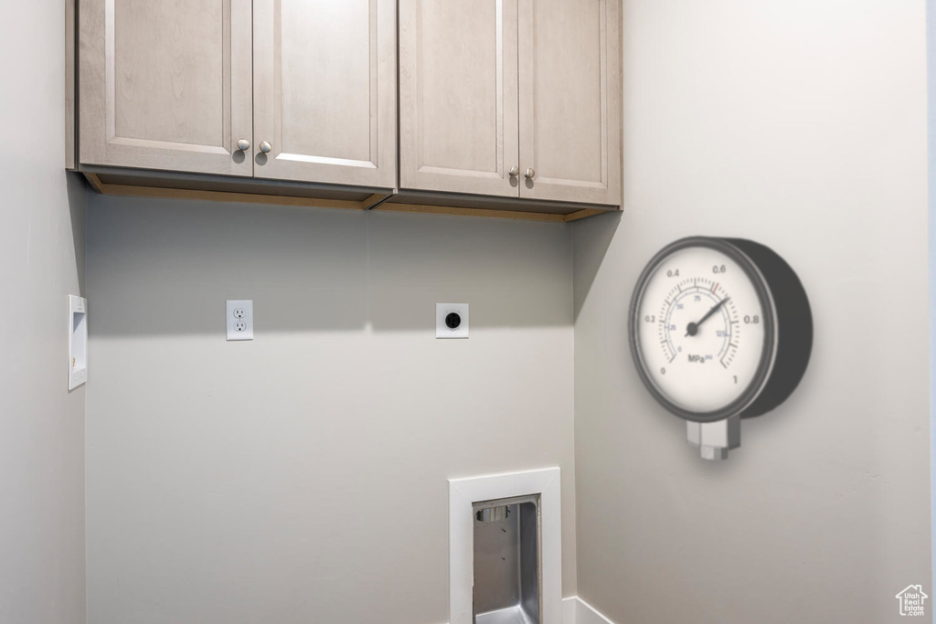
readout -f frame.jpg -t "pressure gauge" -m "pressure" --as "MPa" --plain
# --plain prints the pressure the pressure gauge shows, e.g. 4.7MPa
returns 0.7MPa
